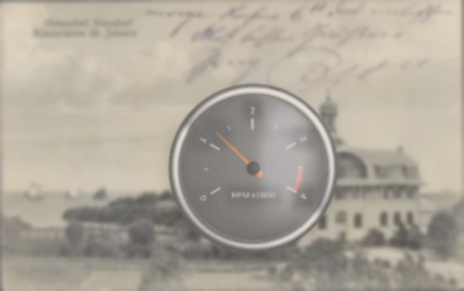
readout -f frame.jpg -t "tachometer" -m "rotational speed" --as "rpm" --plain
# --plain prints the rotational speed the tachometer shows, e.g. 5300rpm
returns 1250rpm
